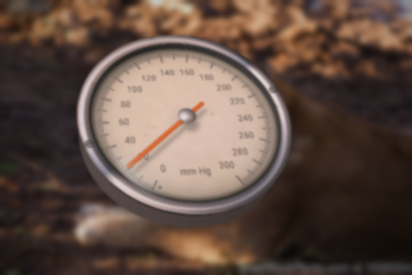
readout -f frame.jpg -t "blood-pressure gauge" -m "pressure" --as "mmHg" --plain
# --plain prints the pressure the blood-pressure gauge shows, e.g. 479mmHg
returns 20mmHg
